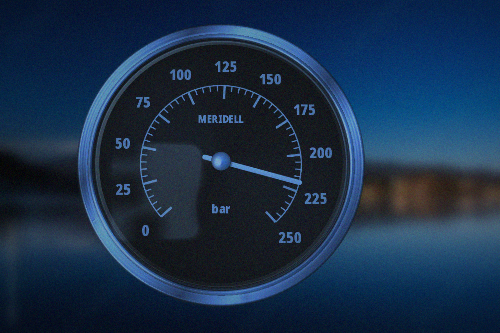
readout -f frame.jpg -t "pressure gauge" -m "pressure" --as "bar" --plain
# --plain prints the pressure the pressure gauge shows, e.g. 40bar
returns 220bar
